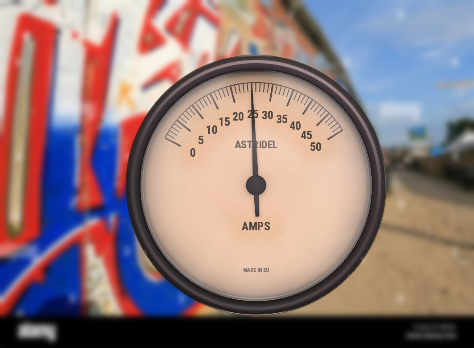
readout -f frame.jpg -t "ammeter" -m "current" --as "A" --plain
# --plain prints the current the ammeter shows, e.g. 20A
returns 25A
